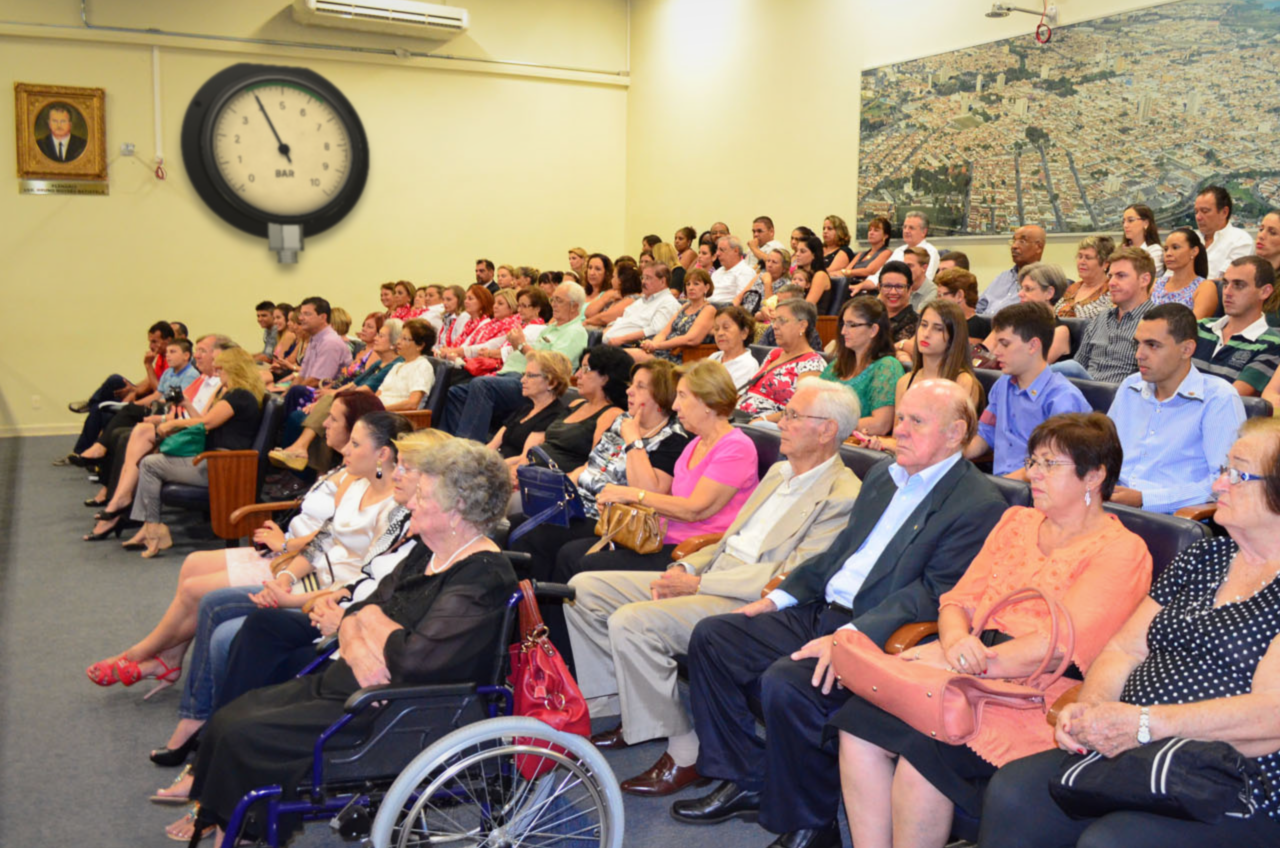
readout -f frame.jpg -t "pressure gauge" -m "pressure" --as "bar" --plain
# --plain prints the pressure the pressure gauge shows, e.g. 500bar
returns 4bar
